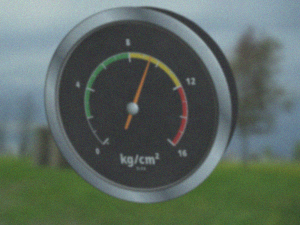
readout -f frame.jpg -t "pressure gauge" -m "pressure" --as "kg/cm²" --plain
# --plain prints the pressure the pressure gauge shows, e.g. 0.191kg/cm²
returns 9.5kg/cm²
